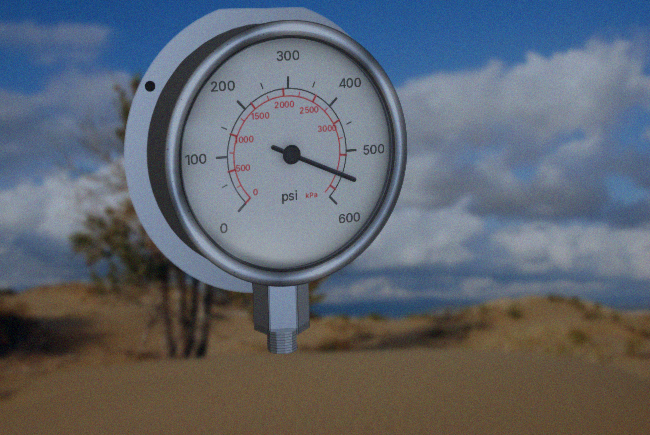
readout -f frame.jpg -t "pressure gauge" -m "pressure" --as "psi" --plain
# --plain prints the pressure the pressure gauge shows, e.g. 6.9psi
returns 550psi
